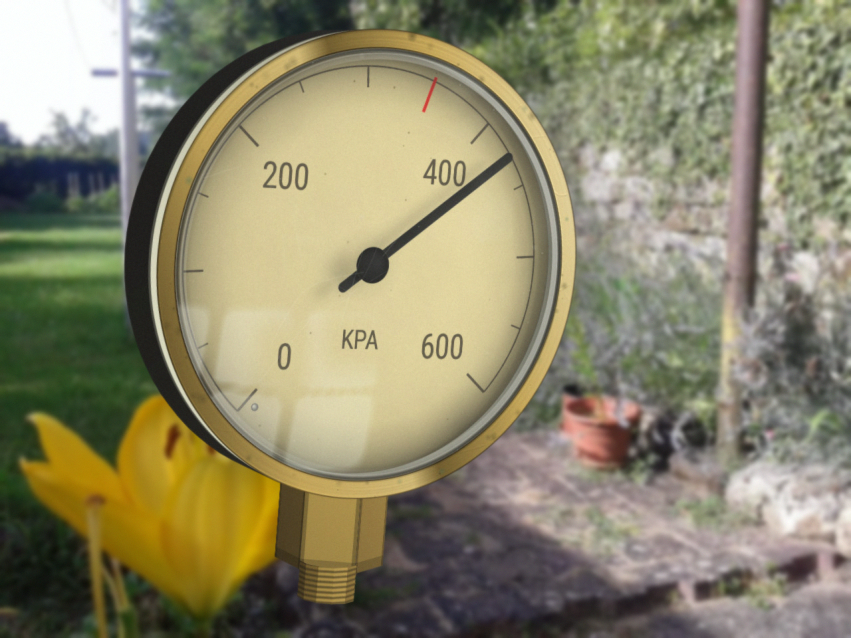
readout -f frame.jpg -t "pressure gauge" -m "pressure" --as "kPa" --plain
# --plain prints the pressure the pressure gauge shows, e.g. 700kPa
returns 425kPa
